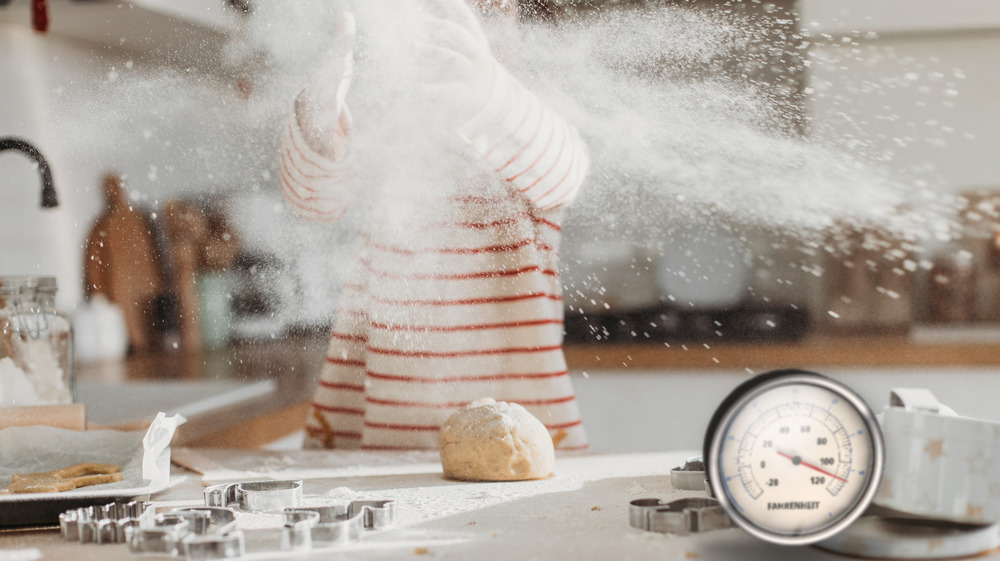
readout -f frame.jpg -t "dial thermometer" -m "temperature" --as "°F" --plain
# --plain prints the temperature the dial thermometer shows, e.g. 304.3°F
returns 110°F
